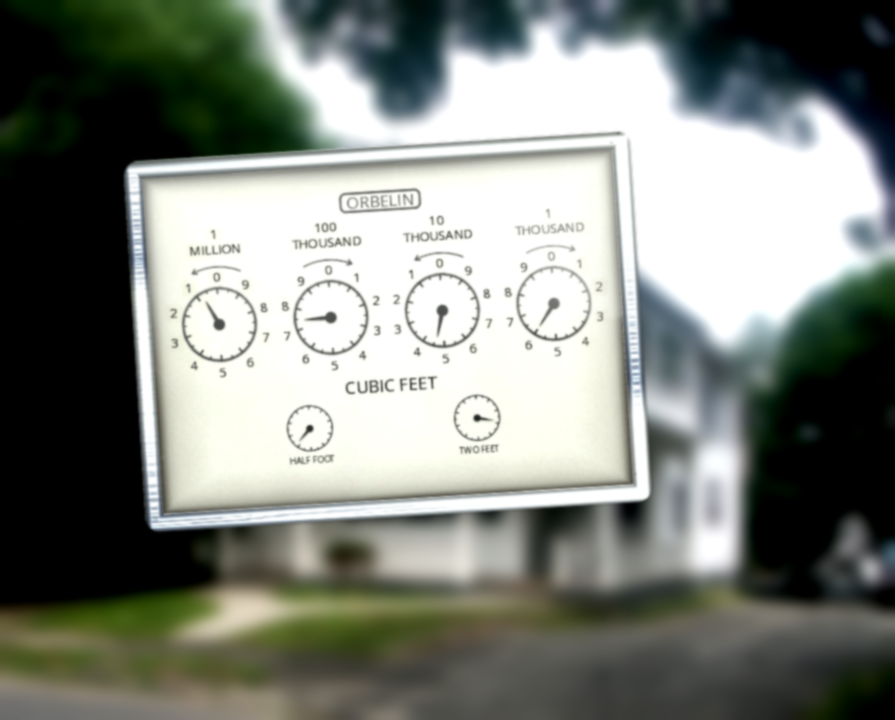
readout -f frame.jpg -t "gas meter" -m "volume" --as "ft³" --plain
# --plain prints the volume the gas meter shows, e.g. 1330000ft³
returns 74600ft³
